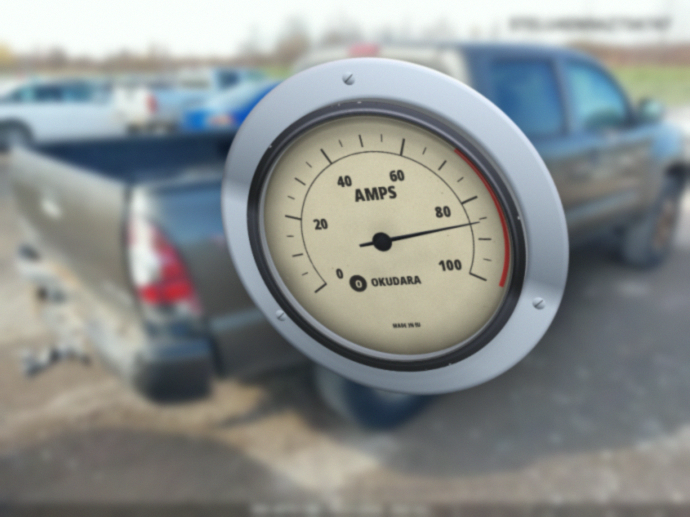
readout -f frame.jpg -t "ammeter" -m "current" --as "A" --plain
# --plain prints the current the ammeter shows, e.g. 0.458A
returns 85A
